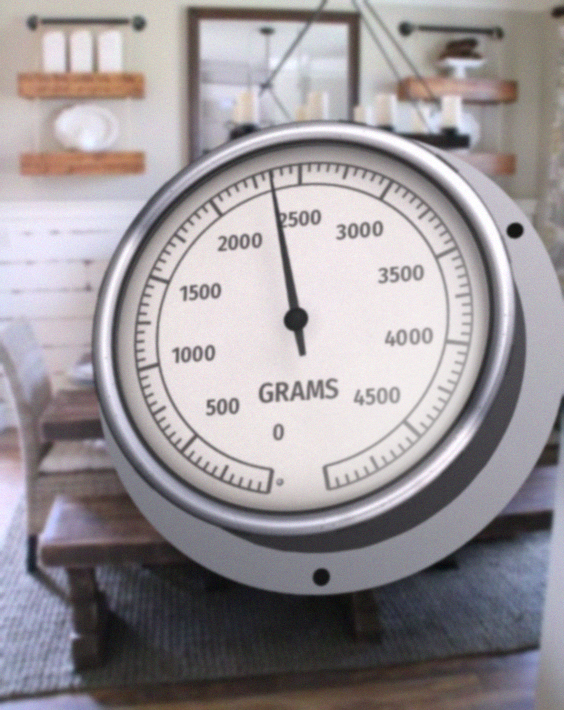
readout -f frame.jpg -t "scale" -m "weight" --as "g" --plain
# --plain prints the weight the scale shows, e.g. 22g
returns 2350g
